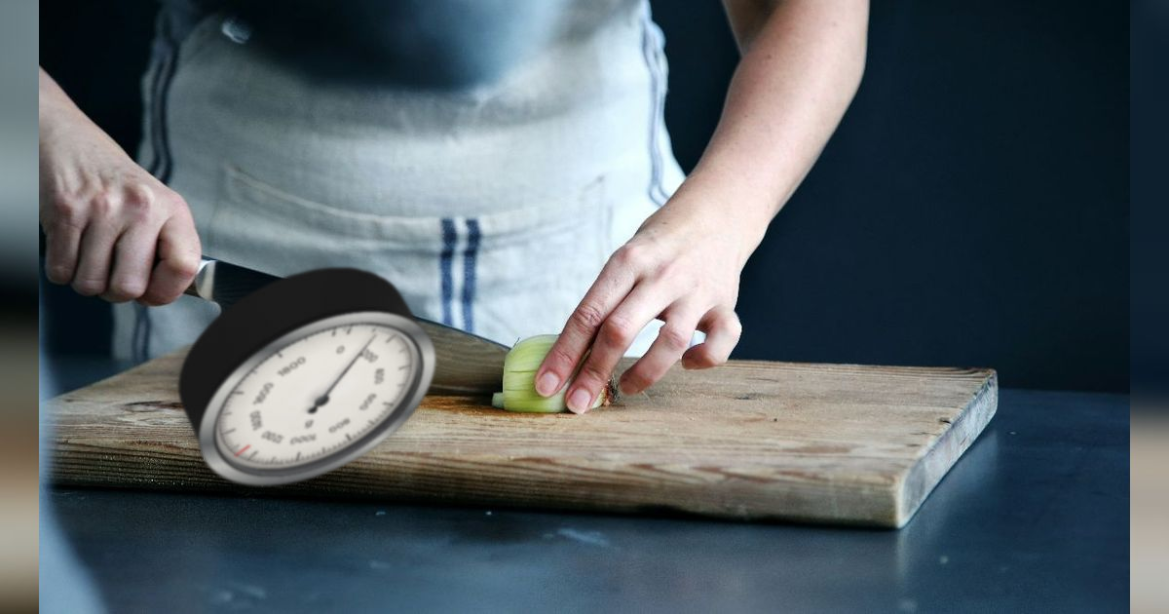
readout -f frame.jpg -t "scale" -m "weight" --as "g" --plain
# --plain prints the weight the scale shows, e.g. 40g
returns 100g
